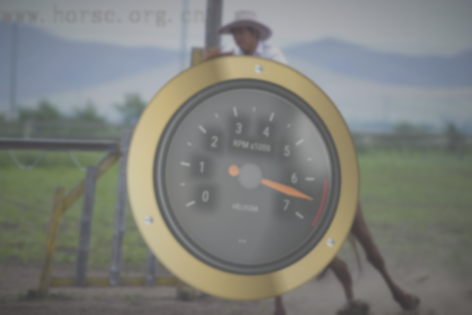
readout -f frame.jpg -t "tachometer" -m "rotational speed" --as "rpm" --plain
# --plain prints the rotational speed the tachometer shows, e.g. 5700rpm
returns 6500rpm
